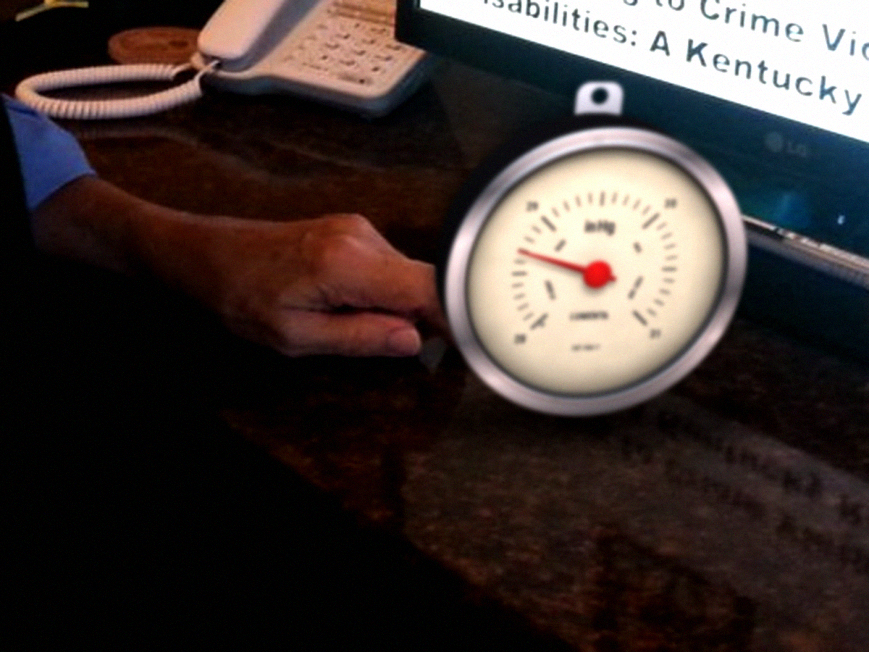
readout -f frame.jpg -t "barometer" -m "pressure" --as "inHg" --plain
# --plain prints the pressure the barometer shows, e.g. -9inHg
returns 28.7inHg
